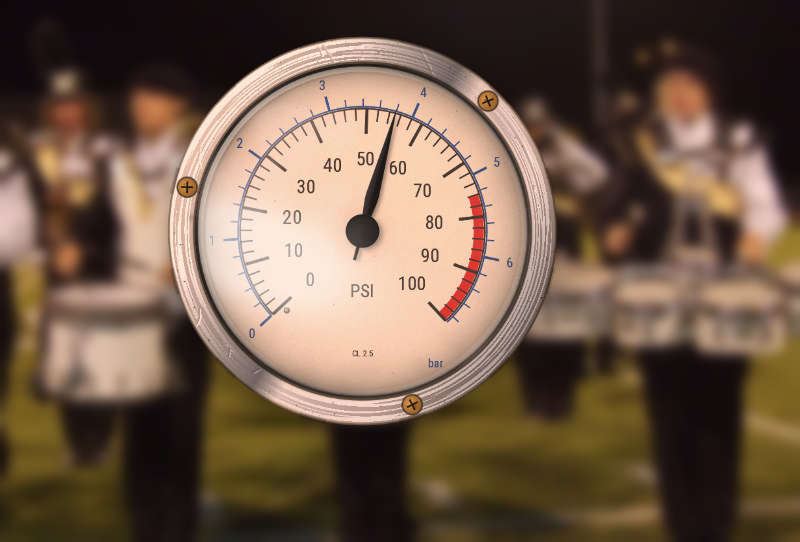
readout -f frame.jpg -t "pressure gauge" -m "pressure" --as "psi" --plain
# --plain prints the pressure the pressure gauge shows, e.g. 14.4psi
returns 55psi
